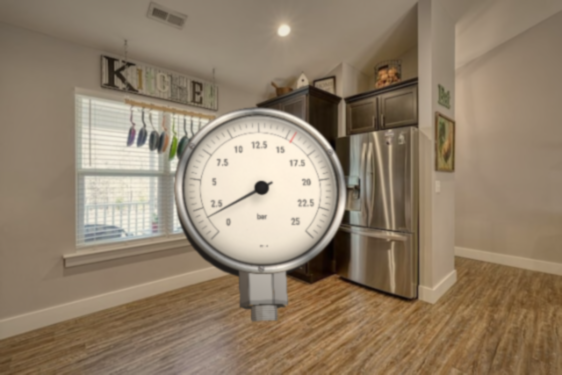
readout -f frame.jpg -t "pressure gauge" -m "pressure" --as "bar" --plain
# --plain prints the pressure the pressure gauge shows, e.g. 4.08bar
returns 1.5bar
